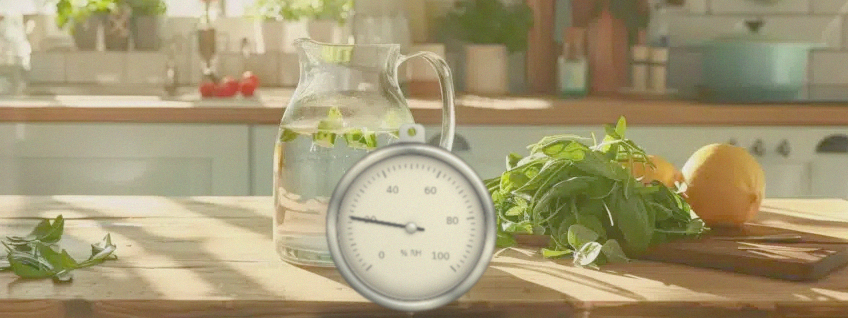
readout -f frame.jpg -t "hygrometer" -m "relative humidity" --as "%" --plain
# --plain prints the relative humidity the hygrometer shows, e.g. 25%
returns 20%
